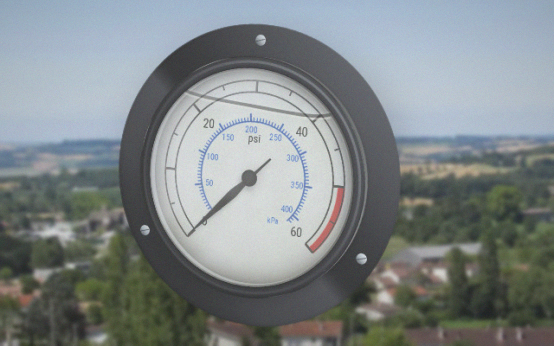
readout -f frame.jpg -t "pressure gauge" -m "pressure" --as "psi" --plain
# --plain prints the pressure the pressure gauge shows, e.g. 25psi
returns 0psi
